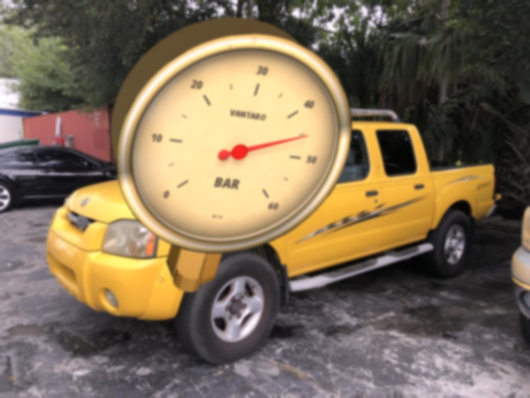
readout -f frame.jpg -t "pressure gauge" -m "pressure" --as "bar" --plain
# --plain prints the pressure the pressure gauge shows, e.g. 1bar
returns 45bar
